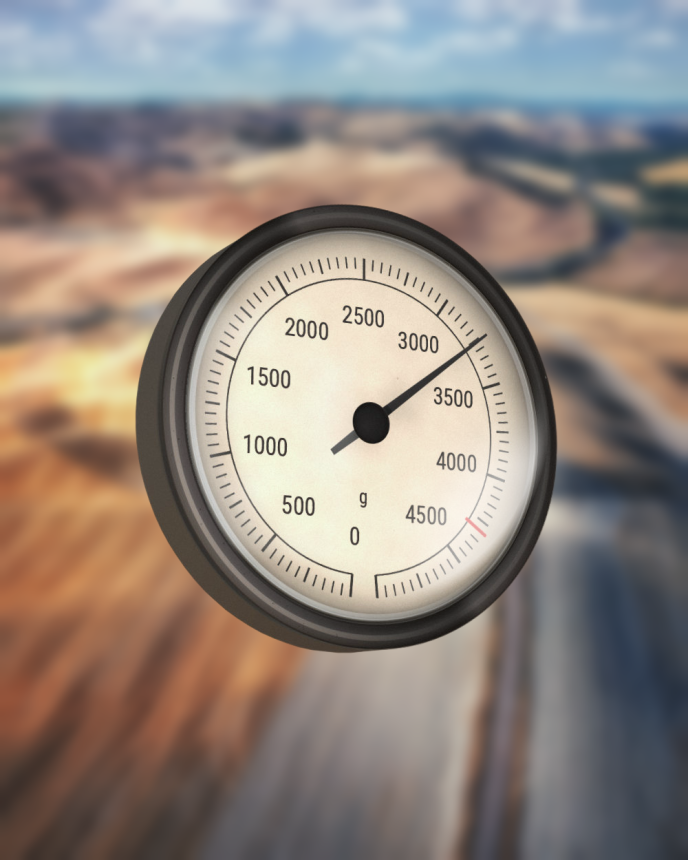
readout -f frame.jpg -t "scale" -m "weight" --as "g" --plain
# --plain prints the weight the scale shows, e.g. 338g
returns 3250g
